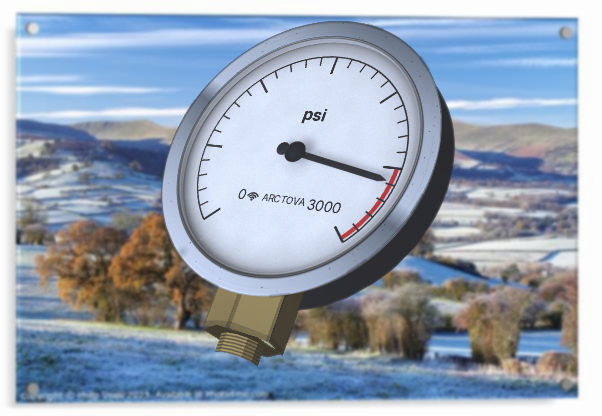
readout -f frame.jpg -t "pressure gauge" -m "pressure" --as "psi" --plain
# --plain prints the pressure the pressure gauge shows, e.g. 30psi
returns 2600psi
